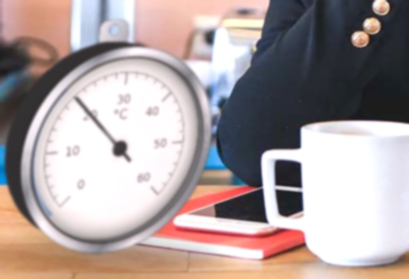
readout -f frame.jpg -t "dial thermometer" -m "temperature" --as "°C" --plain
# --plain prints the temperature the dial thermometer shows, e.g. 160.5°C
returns 20°C
